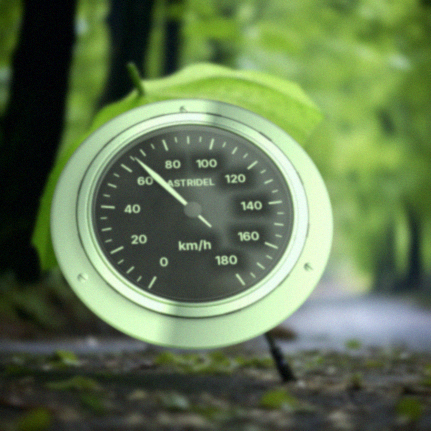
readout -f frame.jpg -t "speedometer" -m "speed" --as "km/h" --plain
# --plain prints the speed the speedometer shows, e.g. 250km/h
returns 65km/h
